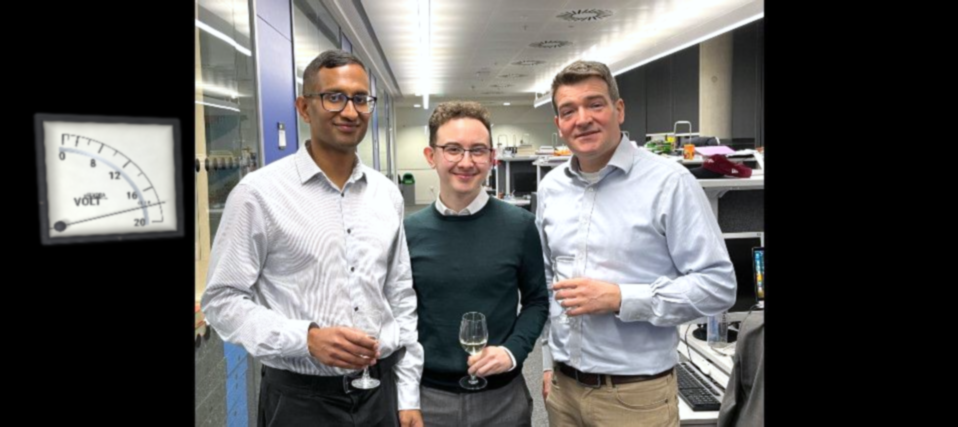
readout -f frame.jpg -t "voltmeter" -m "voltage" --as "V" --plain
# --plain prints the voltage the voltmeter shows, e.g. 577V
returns 18V
